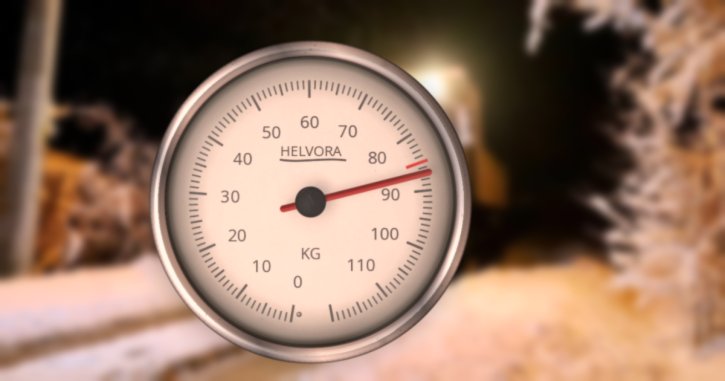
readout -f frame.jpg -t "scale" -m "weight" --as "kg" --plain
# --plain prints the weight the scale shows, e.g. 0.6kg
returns 87kg
